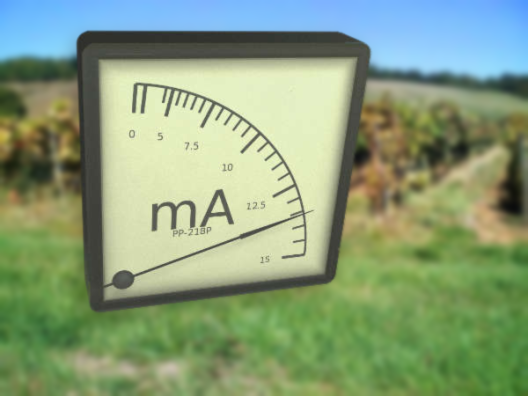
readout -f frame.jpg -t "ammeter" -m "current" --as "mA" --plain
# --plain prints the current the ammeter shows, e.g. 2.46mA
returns 13.5mA
